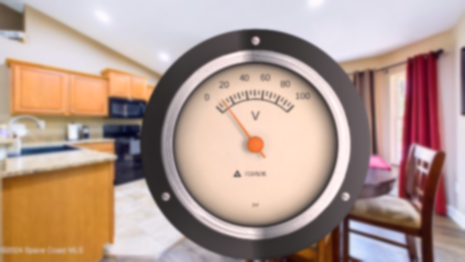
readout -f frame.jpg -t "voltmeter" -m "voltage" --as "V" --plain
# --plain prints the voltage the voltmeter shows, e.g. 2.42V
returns 10V
